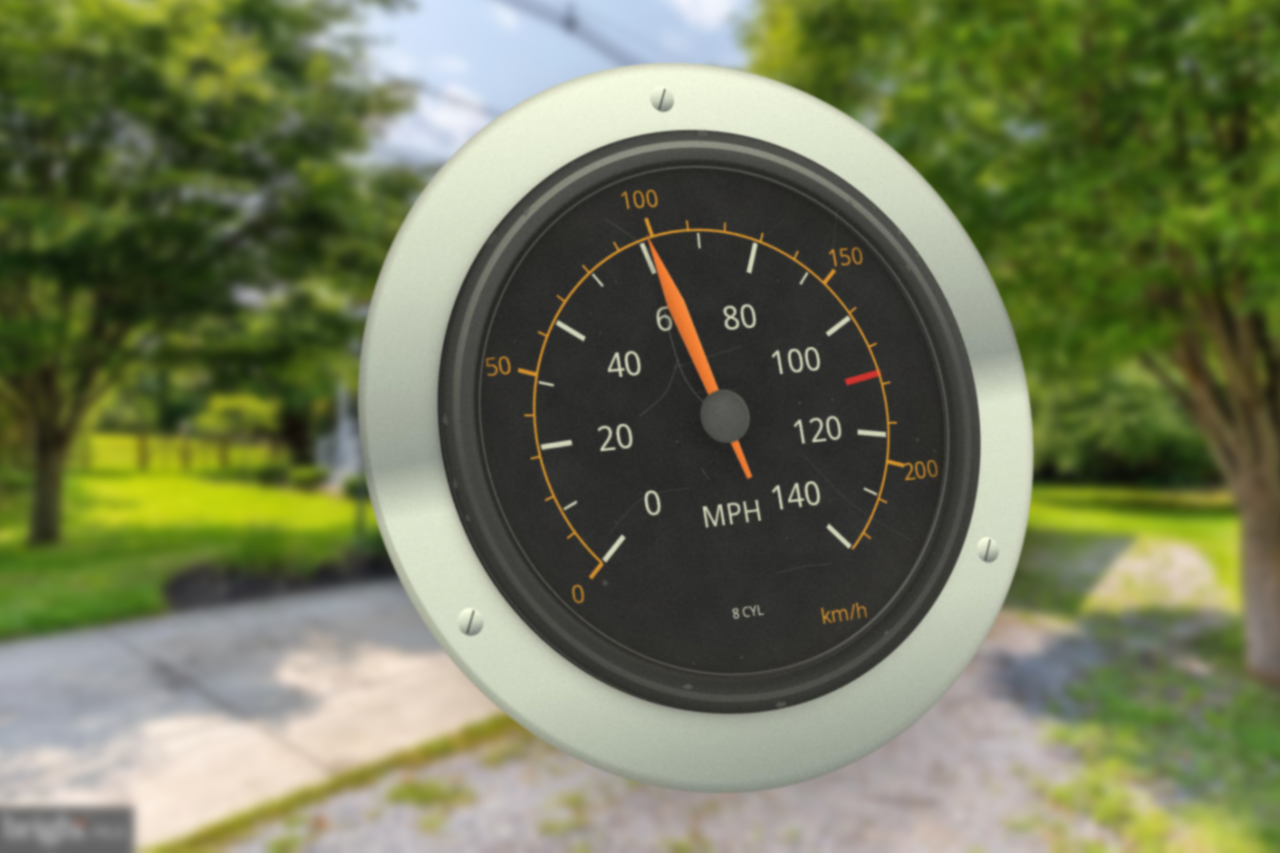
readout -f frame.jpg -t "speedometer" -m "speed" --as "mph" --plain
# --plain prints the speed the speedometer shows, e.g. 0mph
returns 60mph
